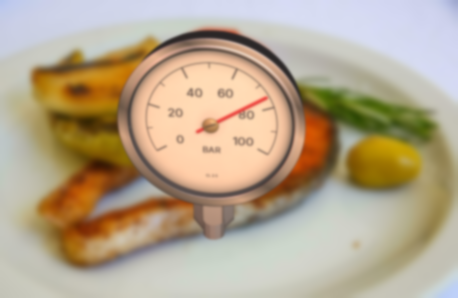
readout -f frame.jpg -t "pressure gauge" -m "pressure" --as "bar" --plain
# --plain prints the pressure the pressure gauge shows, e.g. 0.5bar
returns 75bar
